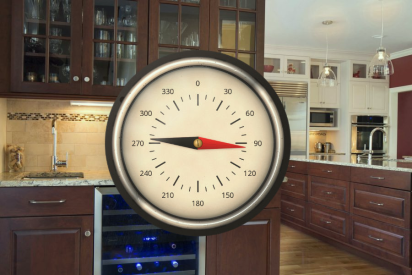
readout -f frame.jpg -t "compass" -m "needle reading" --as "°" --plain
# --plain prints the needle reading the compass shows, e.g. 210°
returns 95°
